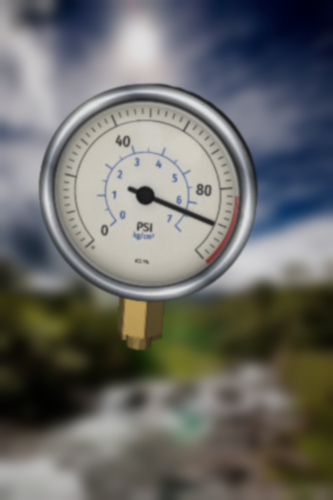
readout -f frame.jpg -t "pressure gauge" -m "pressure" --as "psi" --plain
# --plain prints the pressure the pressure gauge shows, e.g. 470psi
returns 90psi
